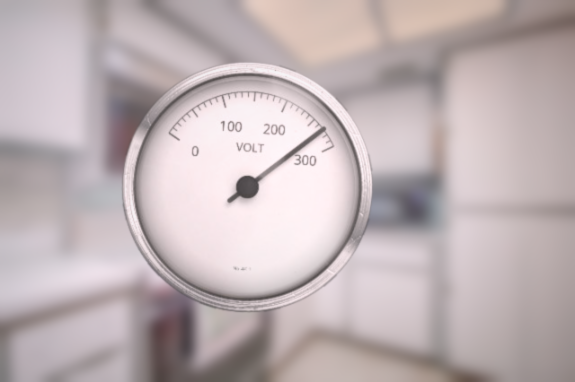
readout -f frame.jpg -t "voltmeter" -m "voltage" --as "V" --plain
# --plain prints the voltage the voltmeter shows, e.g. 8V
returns 270V
